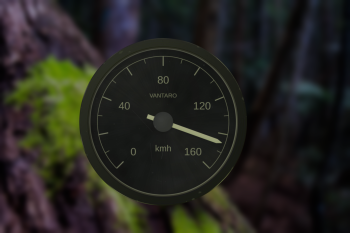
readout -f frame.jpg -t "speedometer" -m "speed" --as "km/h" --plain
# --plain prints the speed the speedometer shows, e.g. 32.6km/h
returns 145km/h
